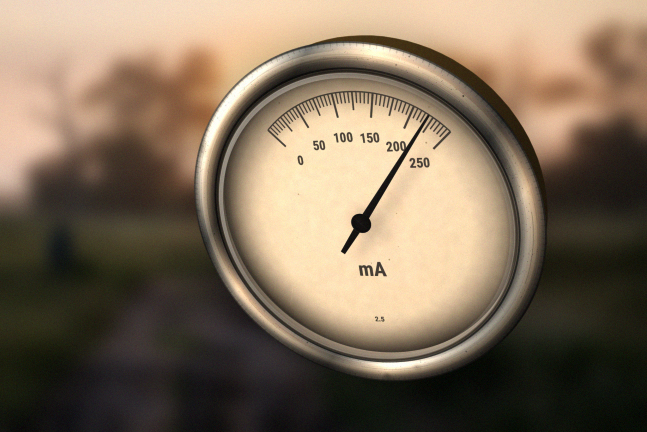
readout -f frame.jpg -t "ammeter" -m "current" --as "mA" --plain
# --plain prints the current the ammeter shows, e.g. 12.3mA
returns 220mA
